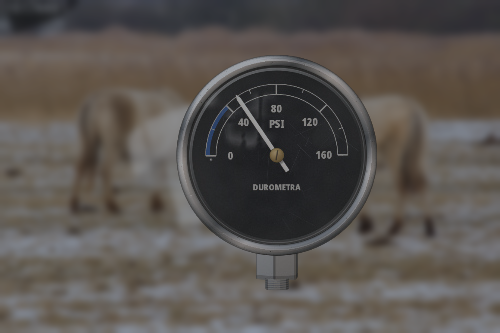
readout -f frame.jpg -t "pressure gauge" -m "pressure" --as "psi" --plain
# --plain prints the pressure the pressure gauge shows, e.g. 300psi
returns 50psi
